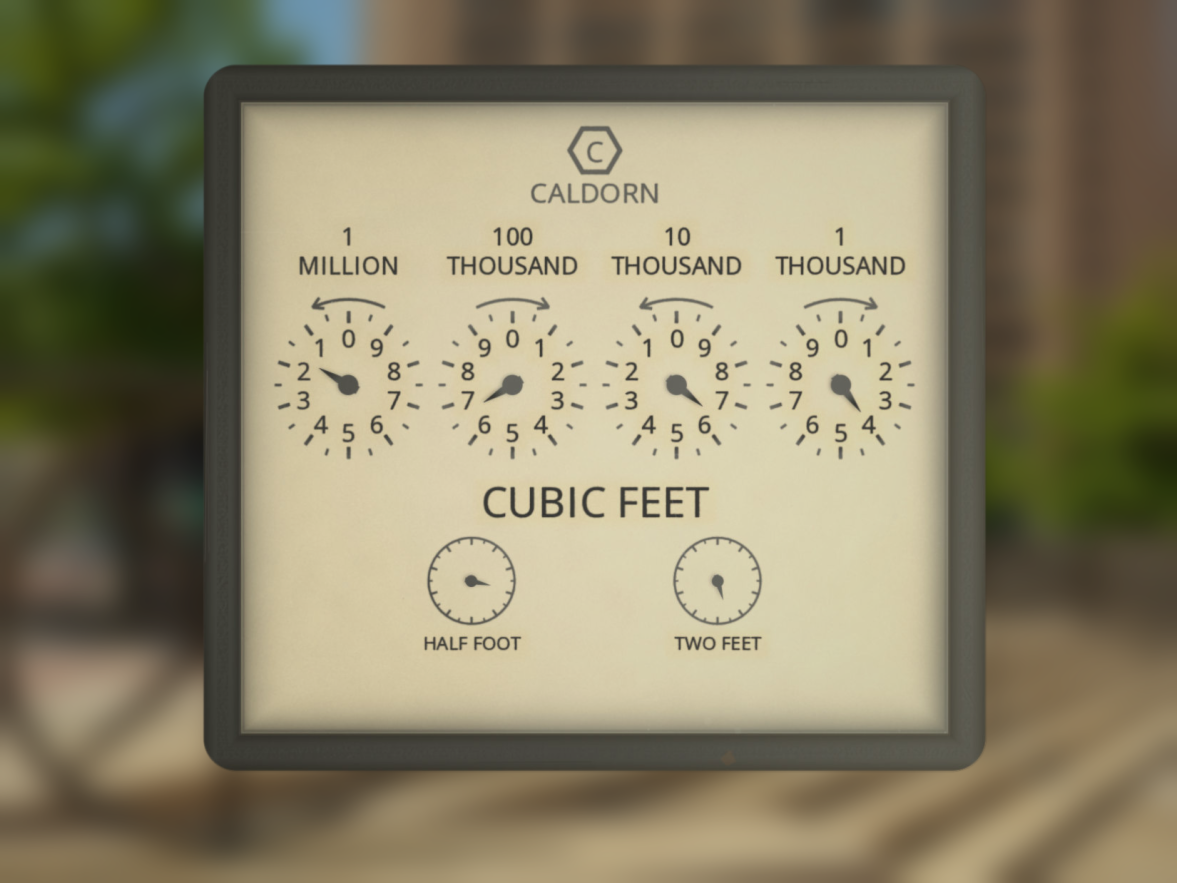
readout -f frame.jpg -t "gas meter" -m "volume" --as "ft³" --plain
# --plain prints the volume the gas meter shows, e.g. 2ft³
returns 166400ft³
